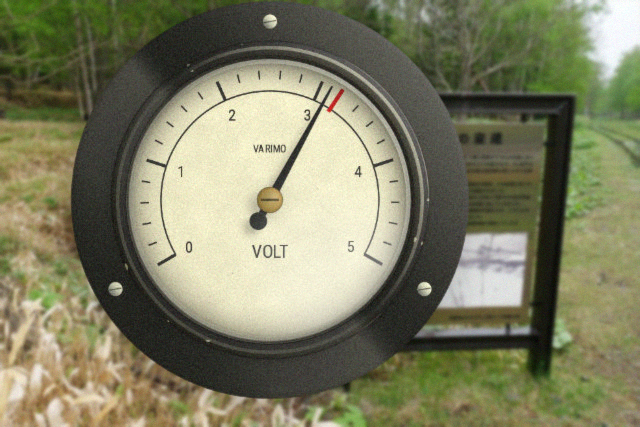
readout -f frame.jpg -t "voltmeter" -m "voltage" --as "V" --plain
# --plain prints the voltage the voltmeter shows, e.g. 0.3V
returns 3.1V
